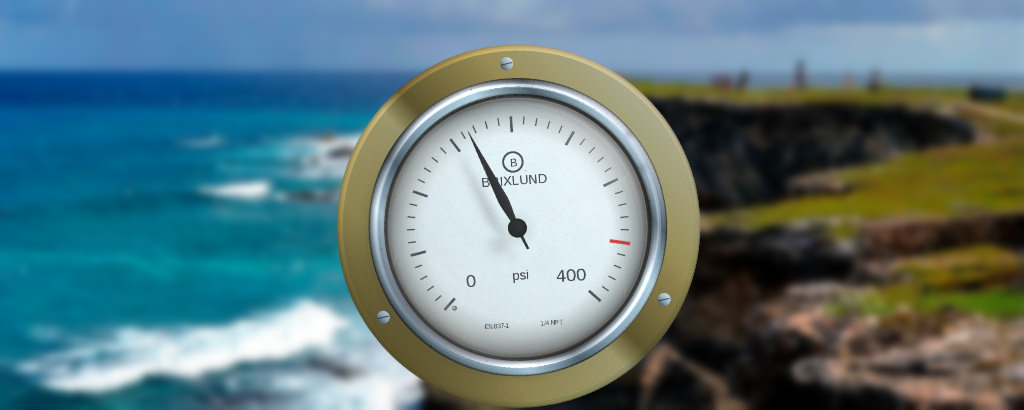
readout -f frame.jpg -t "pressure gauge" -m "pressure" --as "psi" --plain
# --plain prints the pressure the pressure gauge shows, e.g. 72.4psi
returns 165psi
